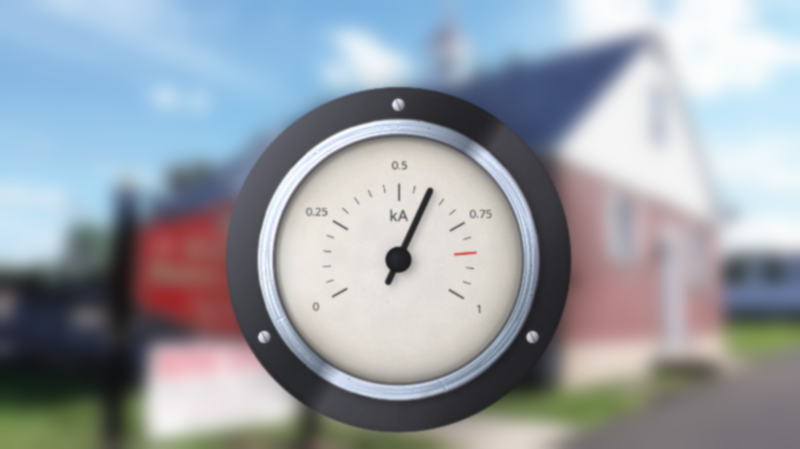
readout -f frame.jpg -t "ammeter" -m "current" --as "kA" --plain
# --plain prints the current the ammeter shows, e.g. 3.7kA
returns 0.6kA
